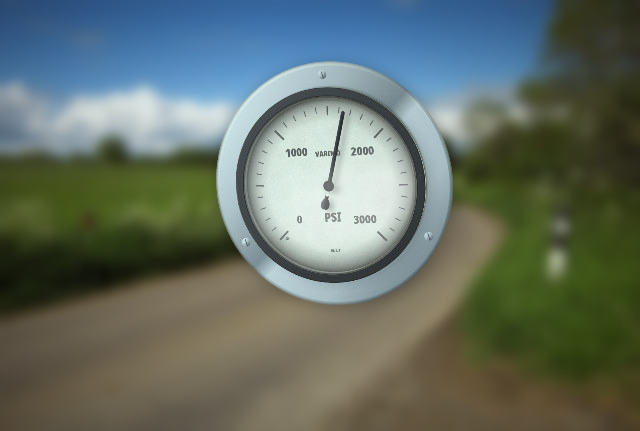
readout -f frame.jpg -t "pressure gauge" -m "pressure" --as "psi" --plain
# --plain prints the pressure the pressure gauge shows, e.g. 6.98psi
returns 1650psi
